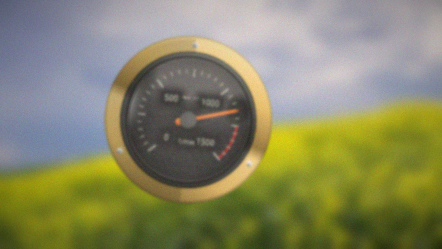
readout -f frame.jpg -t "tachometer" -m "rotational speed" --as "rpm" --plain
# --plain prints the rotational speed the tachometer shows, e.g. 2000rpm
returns 1150rpm
